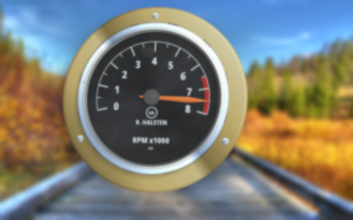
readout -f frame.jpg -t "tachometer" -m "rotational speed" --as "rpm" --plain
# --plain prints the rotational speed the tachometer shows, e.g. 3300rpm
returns 7500rpm
